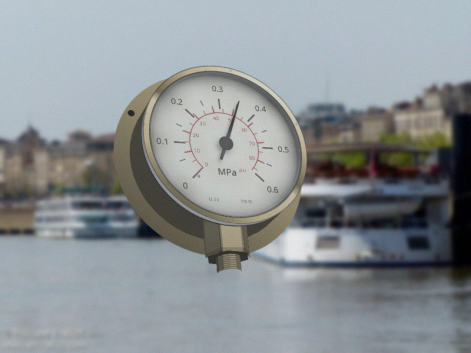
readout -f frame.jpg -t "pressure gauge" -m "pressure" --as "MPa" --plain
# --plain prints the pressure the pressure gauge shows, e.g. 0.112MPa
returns 0.35MPa
